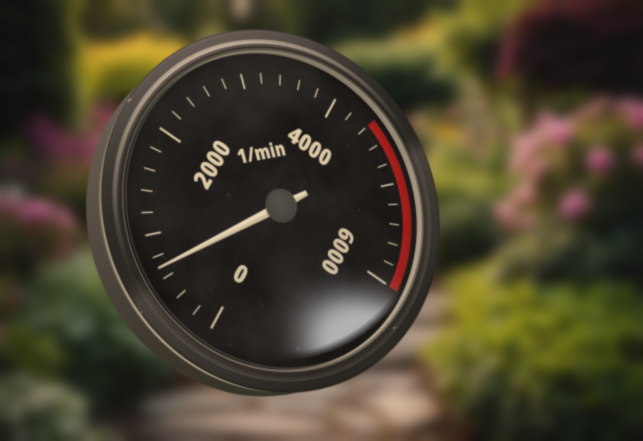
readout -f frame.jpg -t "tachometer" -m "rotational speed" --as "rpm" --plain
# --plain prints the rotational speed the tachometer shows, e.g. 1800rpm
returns 700rpm
